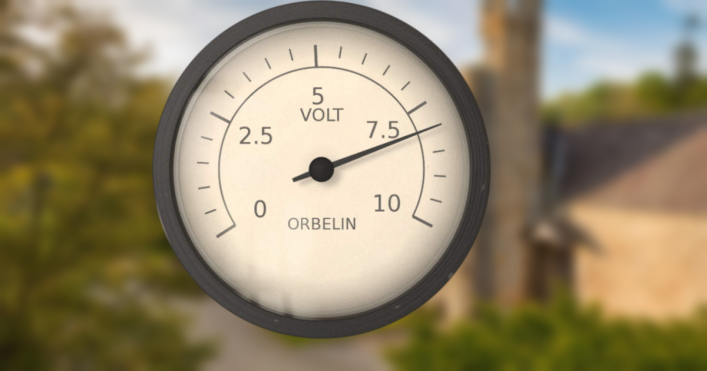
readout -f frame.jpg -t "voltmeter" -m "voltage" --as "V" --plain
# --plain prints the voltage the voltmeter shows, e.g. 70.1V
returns 8V
